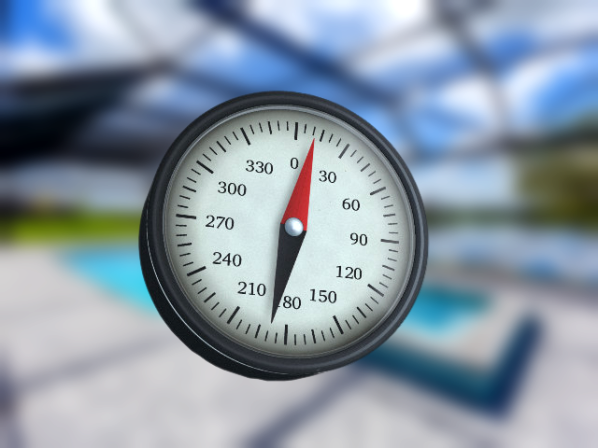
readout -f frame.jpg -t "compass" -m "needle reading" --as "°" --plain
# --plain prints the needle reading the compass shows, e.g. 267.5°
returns 10°
